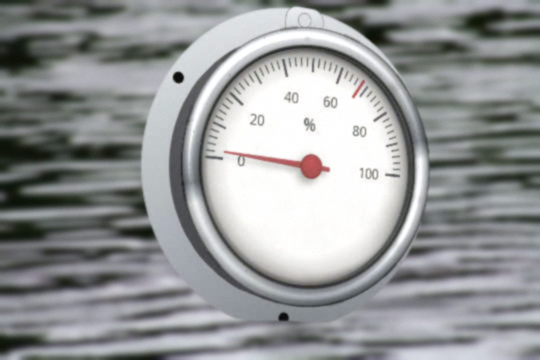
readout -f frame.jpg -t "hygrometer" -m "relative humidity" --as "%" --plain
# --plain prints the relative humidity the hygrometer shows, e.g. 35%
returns 2%
